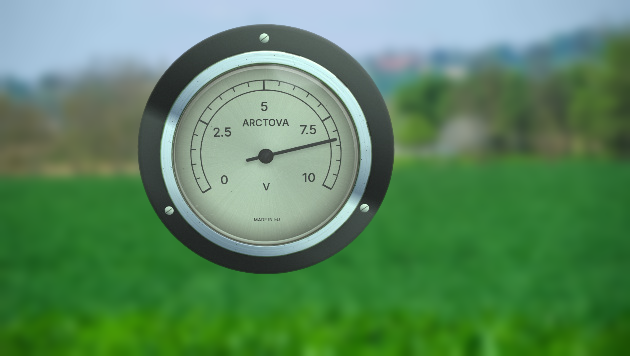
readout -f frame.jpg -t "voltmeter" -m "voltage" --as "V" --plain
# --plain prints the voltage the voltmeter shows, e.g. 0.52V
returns 8.25V
